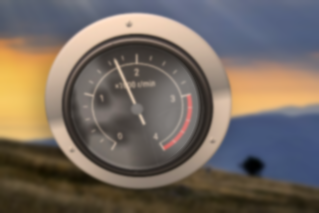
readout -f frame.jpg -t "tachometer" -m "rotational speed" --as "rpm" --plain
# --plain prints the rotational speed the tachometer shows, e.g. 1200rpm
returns 1700rpm
